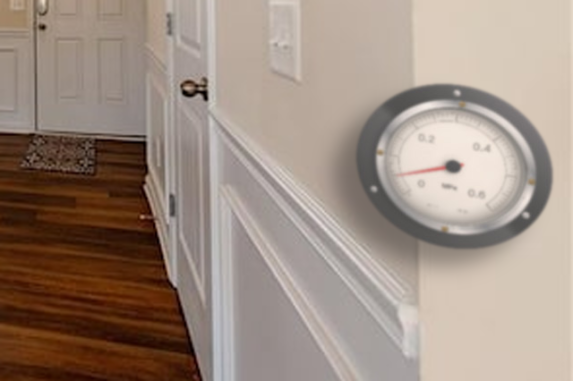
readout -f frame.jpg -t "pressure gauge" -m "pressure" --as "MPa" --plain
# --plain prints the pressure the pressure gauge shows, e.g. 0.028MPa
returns 0.05MPa
